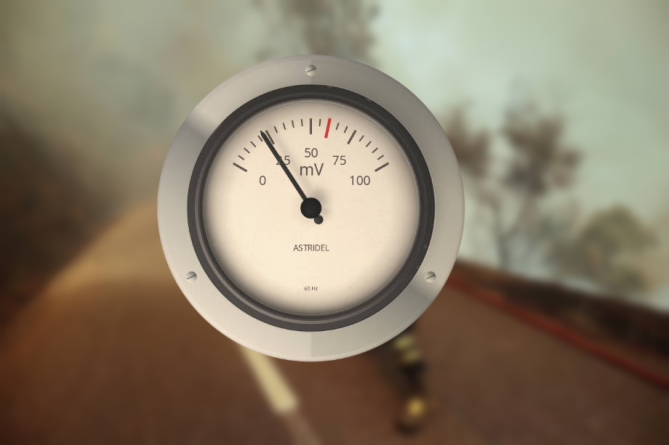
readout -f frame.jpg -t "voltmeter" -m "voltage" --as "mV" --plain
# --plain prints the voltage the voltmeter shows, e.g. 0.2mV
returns 22.5mV
